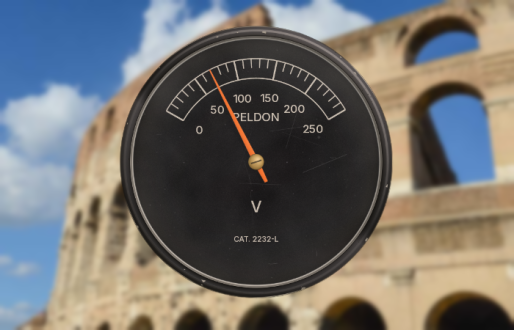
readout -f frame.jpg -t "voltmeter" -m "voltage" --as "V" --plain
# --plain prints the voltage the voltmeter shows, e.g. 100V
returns 70V
